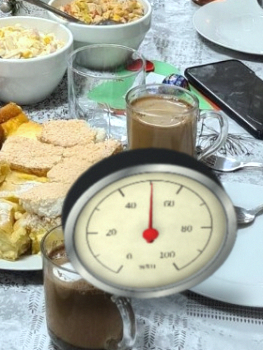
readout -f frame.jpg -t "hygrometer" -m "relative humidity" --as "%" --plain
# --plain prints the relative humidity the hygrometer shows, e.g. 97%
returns 50%
